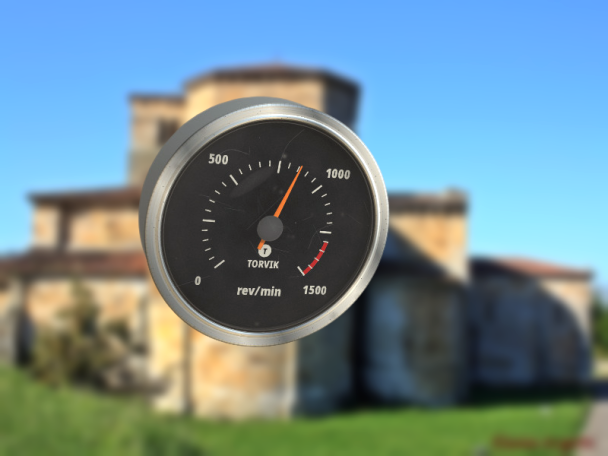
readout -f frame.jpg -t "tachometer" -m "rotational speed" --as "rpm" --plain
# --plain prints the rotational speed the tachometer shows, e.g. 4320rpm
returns 850rpm
